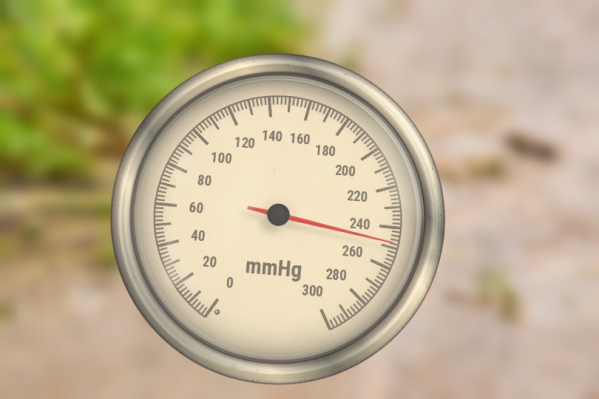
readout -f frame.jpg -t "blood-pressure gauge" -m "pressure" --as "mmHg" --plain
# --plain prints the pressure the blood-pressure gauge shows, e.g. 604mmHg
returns 248mmHg
